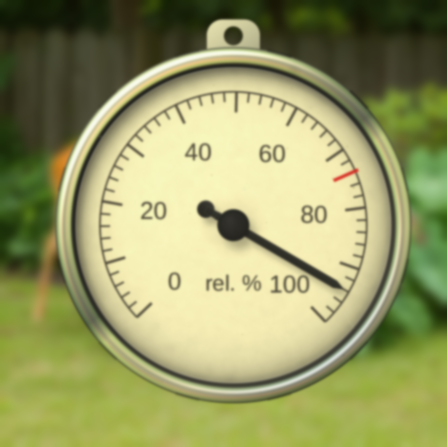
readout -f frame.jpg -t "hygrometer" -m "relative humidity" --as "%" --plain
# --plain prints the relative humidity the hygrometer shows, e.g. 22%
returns 94%
